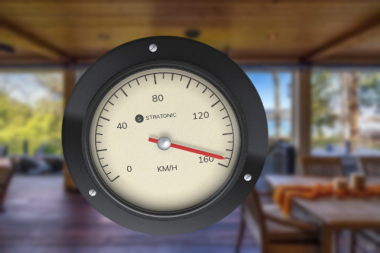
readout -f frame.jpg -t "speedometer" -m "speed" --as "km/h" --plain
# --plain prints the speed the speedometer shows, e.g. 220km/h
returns 155km/h
